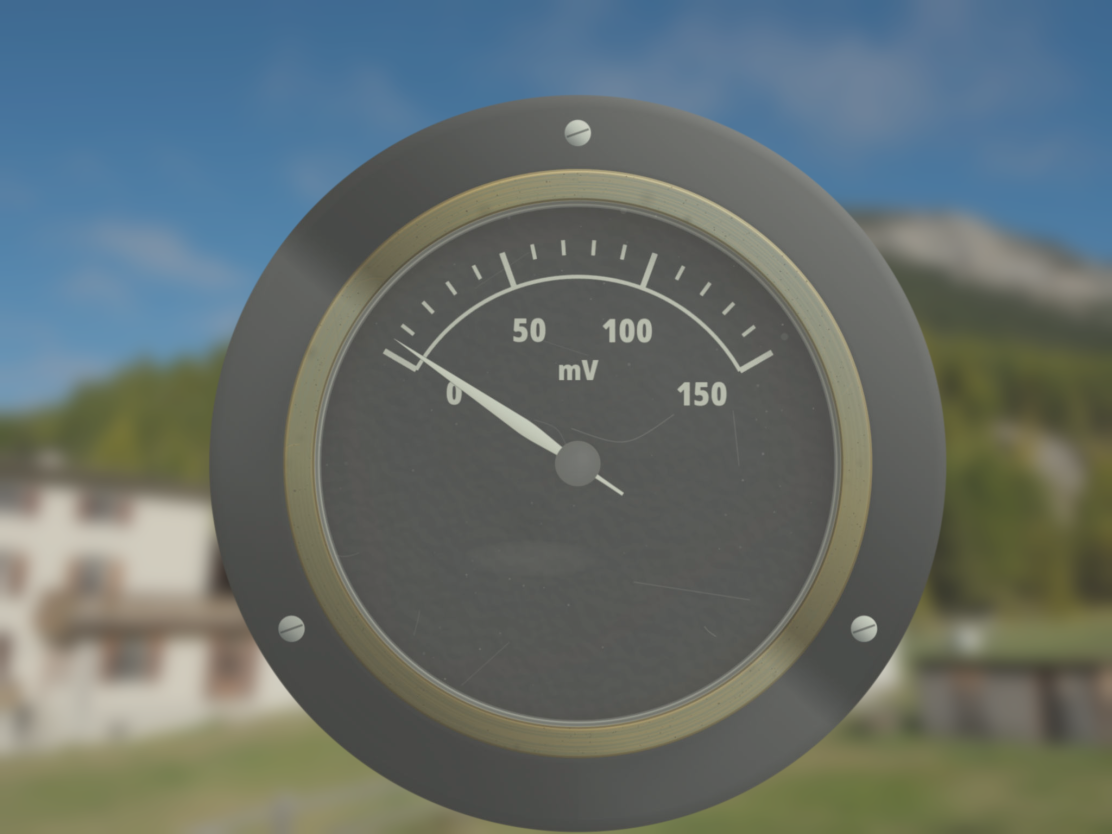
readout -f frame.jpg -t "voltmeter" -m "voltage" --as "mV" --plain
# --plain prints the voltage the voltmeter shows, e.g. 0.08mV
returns 5mV
